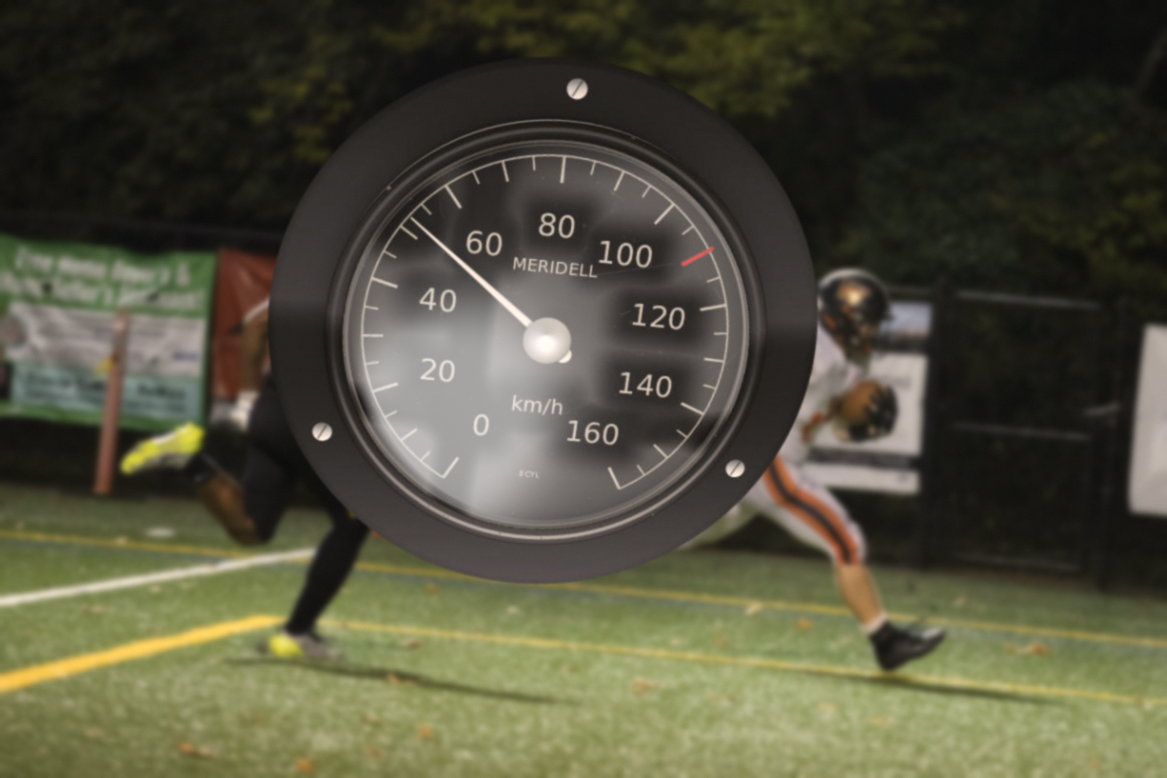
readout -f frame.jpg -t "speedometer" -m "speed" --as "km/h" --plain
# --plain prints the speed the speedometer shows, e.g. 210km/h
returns 52.5km/h
